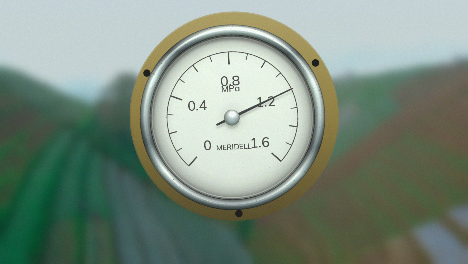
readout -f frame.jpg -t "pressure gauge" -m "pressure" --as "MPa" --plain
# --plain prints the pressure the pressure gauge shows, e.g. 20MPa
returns 1.2MPa
